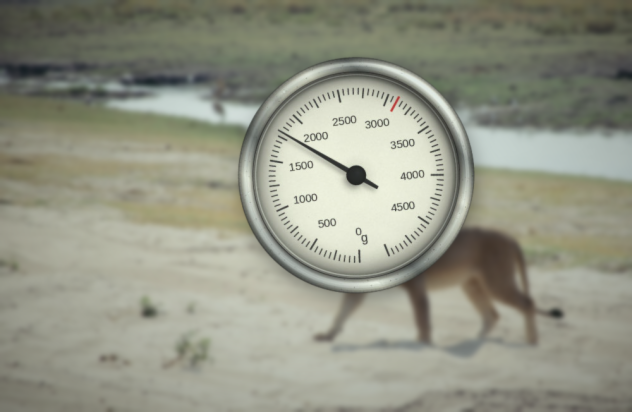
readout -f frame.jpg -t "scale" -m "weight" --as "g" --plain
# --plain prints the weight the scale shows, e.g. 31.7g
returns 1800g
